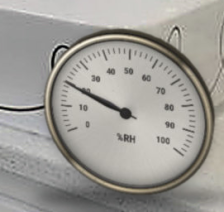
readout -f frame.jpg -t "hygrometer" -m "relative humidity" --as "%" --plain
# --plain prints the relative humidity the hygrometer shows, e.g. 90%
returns 20%
